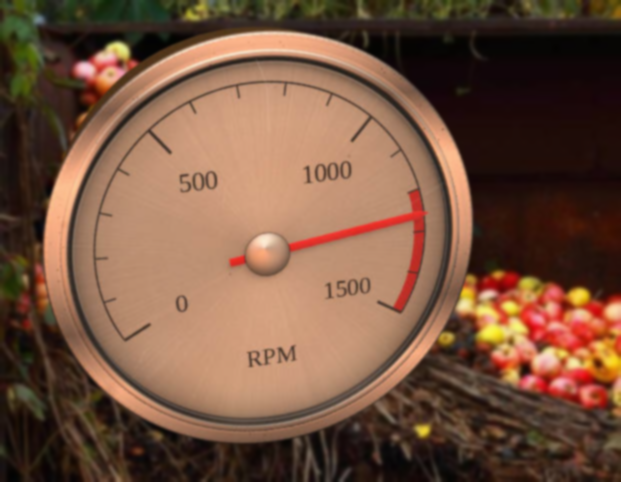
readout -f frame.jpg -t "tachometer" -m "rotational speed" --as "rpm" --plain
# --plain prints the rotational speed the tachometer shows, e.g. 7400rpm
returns 1250rpm
